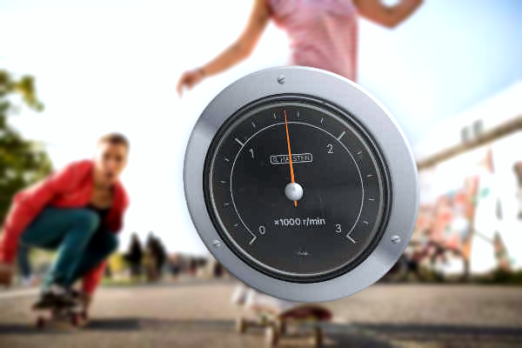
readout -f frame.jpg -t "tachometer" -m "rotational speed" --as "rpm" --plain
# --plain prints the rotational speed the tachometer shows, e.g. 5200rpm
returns 1500rpm
